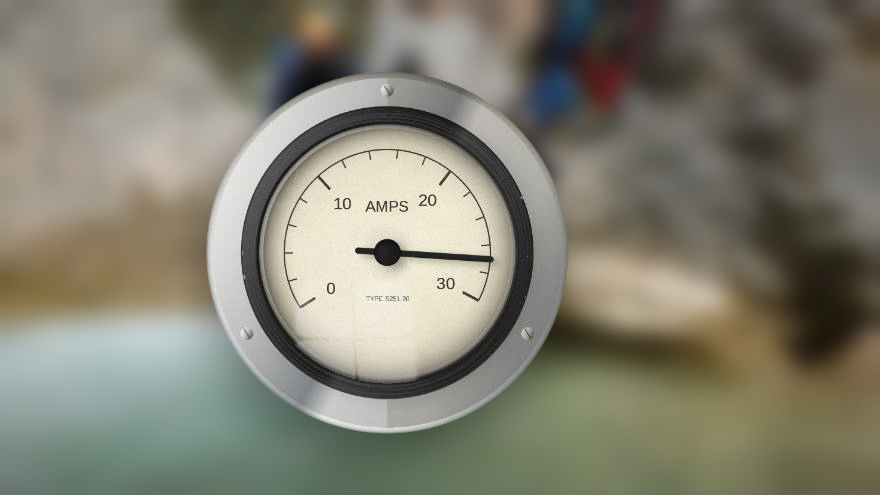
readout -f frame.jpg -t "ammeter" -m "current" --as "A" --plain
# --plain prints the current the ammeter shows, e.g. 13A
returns 27A
